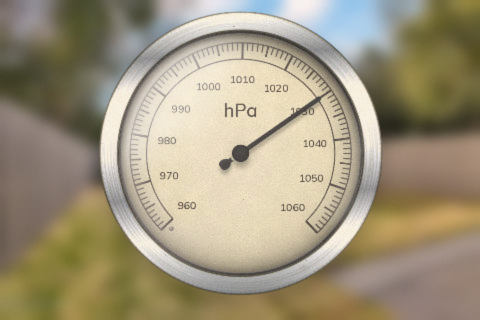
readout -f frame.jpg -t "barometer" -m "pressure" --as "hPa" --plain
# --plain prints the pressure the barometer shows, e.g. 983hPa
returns 1030hPa
